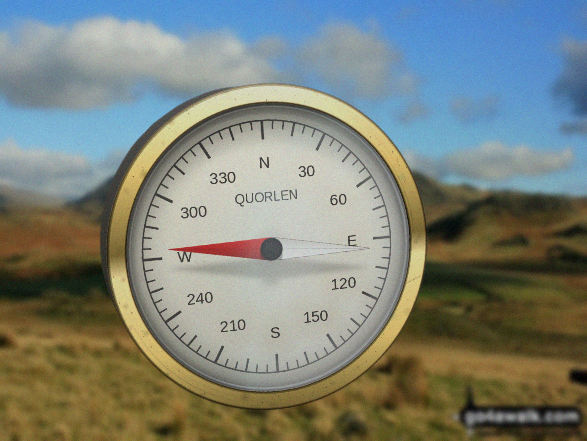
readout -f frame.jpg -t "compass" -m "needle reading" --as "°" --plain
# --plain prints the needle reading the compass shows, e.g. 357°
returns 275°
